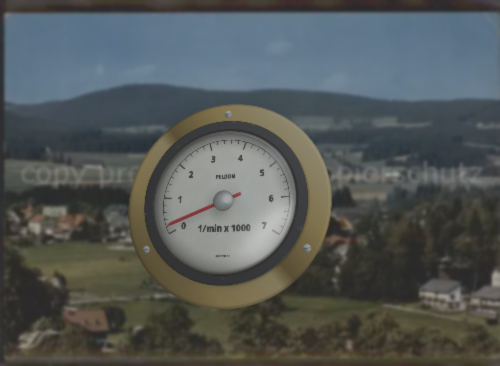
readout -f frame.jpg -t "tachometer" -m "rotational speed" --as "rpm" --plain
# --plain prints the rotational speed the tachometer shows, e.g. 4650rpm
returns 200rpm
